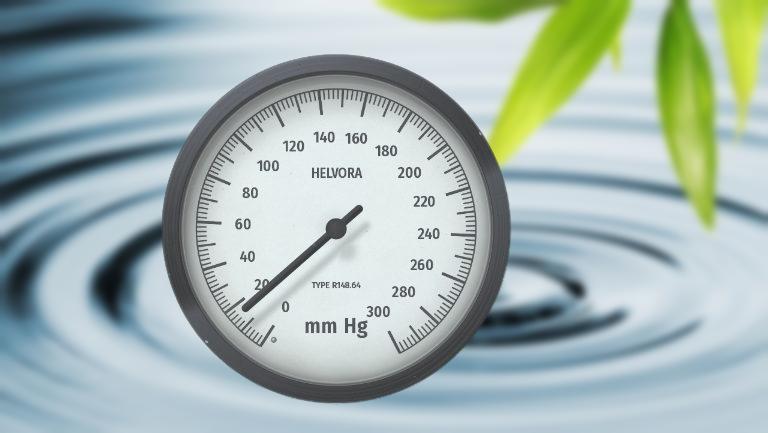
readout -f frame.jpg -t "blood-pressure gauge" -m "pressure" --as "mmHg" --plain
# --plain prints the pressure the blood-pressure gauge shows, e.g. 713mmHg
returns 16mmHg
